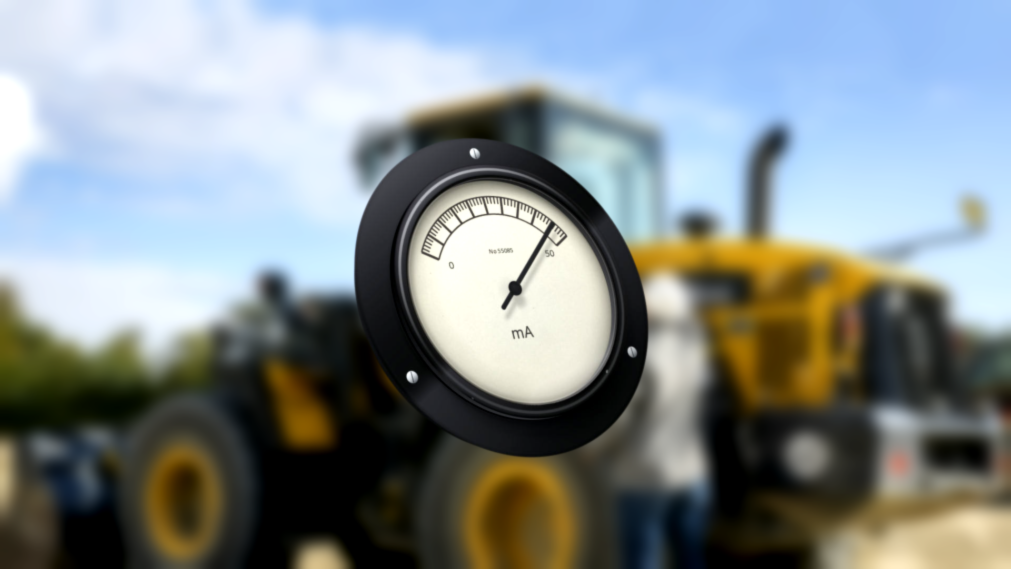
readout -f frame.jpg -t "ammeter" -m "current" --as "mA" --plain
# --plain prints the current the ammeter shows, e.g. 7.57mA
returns 45mA
